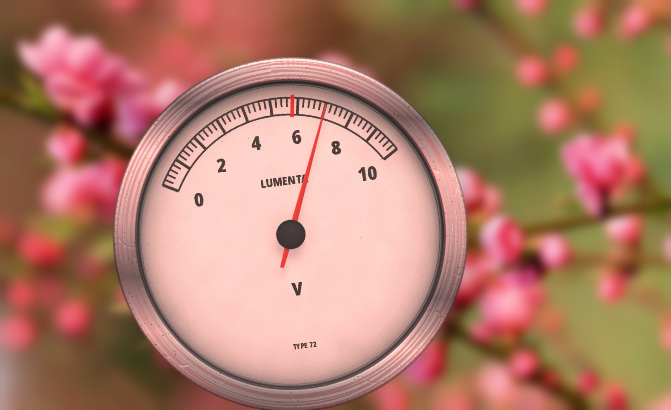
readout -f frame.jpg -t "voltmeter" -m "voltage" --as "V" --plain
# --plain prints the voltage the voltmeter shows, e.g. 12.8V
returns 7V
